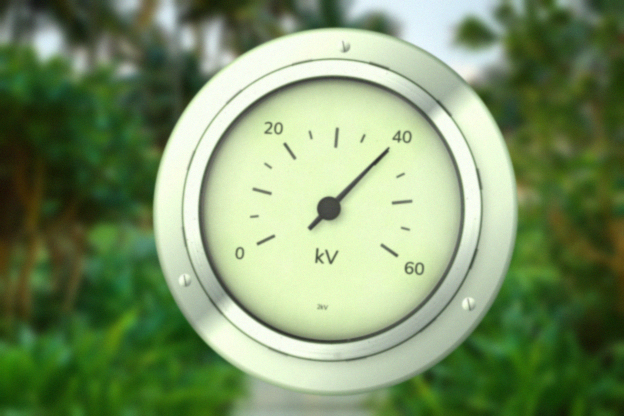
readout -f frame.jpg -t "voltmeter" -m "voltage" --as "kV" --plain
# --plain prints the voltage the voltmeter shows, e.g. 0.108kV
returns 40kV
